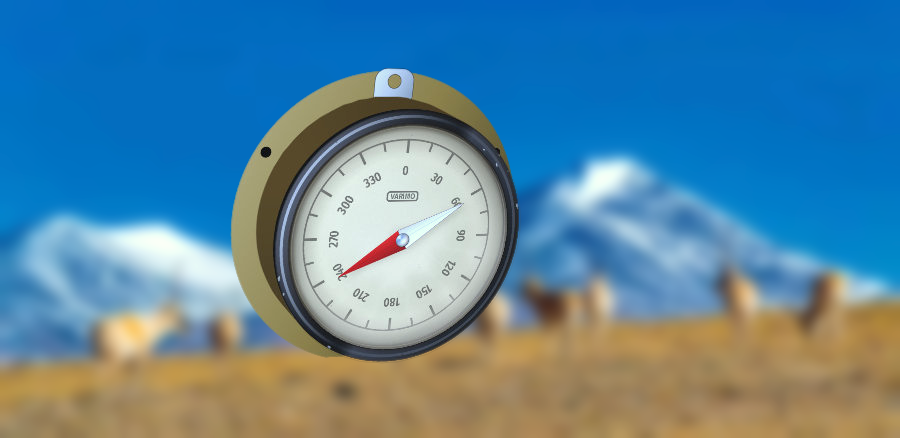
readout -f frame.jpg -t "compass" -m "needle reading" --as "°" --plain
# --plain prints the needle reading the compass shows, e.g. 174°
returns 240°
